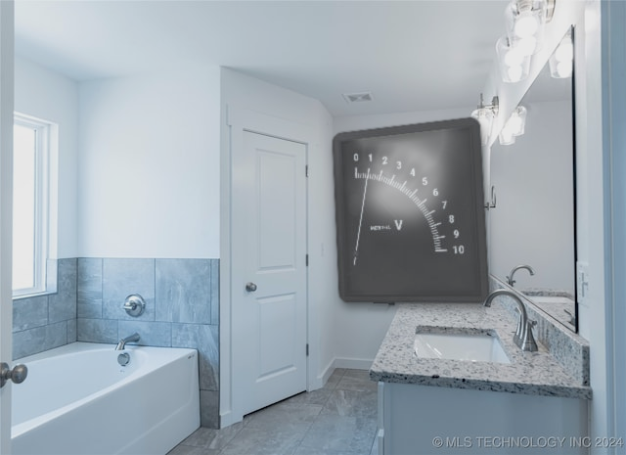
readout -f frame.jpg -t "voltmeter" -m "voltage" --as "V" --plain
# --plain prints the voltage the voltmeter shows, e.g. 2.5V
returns 1V
